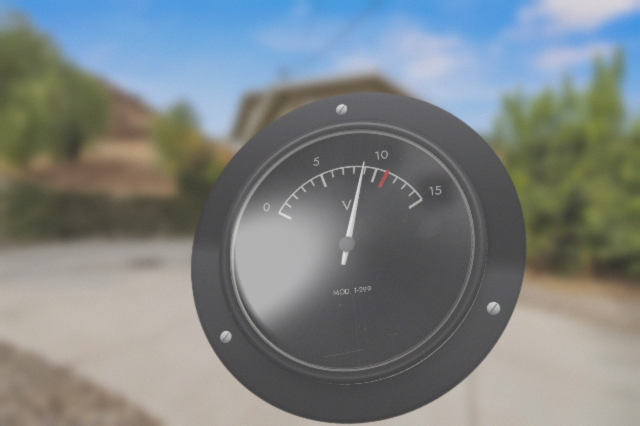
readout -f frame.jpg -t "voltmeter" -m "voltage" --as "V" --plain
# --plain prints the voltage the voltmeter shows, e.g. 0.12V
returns 9V
